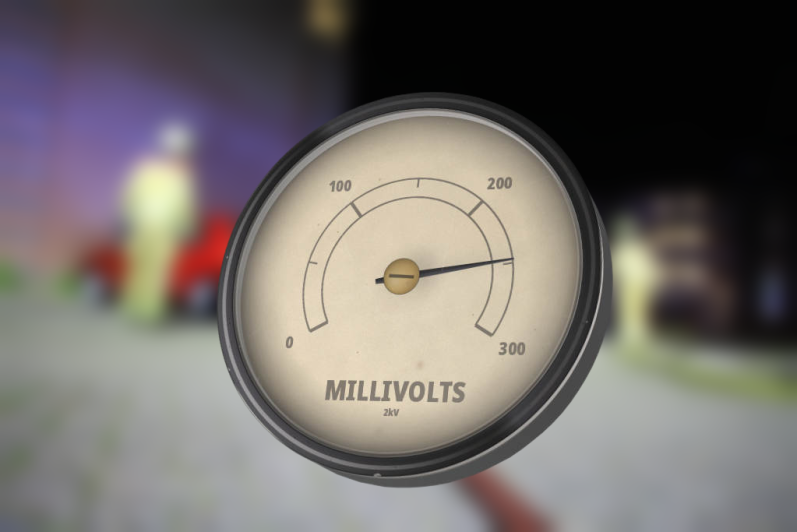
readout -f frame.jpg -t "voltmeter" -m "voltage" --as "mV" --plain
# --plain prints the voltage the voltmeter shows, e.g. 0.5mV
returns 250mV
